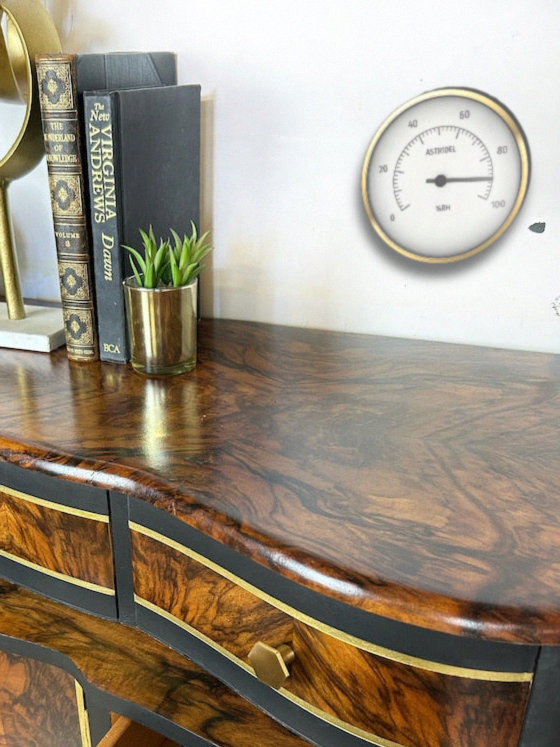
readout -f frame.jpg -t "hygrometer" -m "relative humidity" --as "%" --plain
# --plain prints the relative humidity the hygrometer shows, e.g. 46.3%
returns 90%
